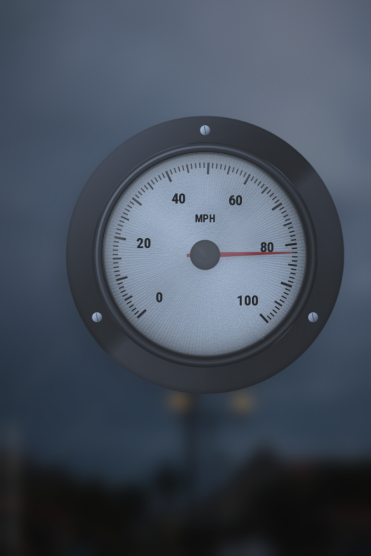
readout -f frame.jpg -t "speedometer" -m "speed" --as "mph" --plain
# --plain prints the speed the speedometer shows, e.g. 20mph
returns 82mph
